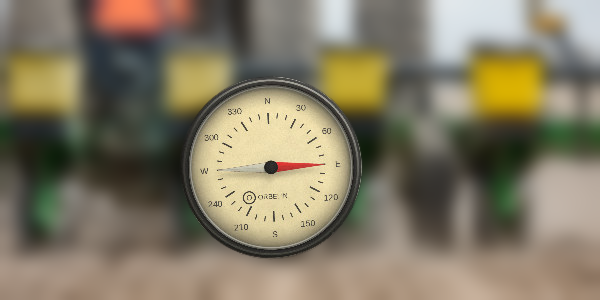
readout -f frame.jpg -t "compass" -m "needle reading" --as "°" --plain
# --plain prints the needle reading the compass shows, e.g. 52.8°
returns 90°
